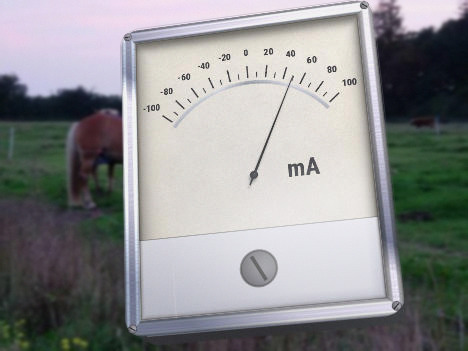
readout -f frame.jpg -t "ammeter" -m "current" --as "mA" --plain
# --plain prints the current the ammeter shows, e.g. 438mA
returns 50mA
